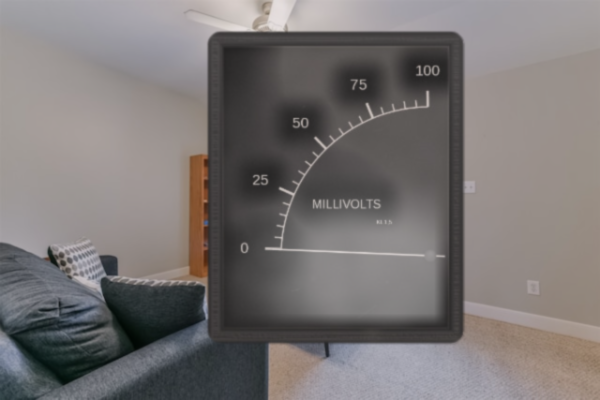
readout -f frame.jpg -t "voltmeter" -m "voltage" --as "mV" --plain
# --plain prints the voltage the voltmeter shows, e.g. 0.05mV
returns 0mV
